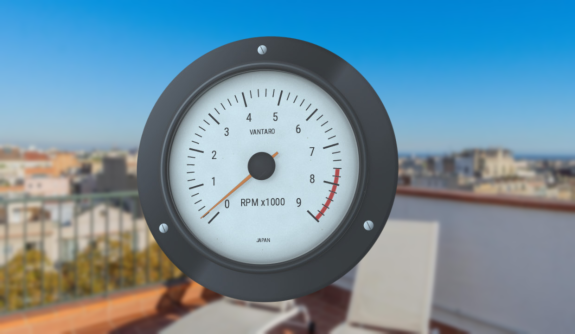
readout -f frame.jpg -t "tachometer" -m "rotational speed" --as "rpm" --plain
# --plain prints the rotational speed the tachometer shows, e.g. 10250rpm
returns 200rpm
